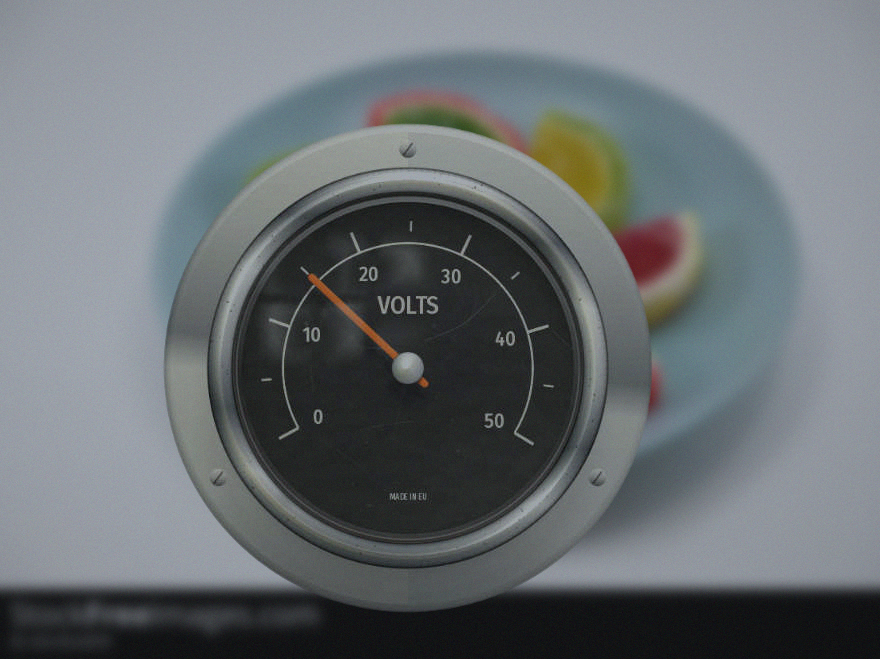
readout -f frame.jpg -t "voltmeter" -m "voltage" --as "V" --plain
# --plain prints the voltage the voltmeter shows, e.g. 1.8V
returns 15V
